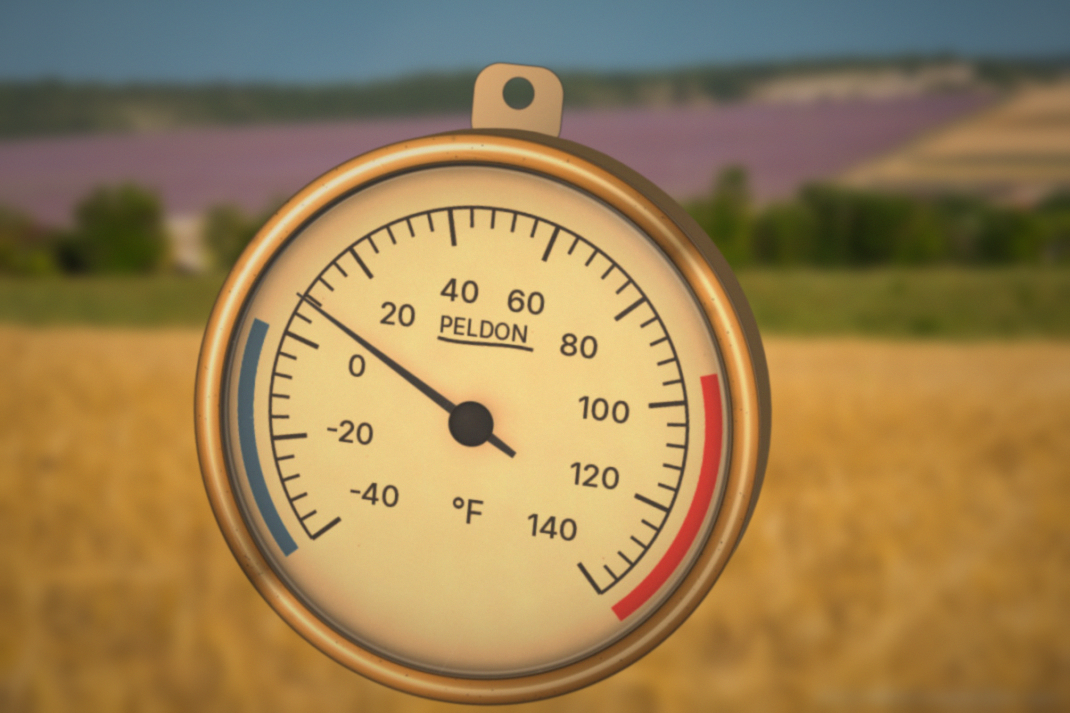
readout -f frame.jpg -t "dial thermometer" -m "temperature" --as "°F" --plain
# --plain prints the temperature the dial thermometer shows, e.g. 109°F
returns 8°F
